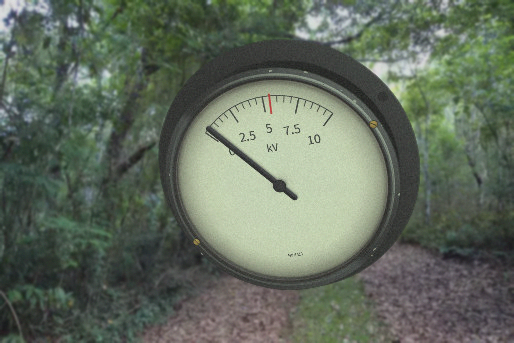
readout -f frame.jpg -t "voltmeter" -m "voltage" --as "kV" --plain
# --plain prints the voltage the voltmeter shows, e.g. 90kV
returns 0.5kV
